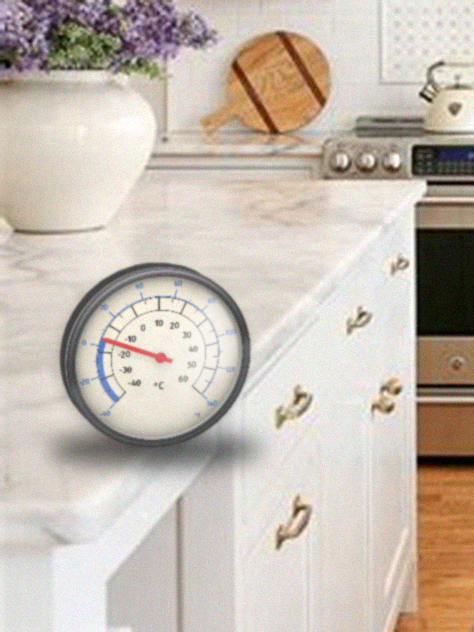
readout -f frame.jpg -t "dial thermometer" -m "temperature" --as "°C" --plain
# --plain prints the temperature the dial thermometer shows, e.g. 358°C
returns -15°C
